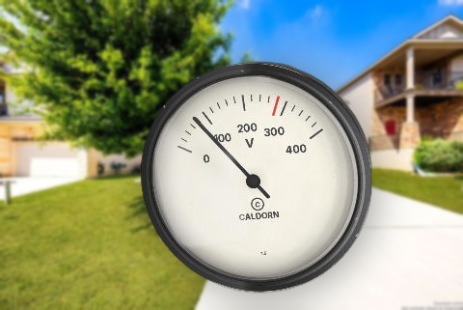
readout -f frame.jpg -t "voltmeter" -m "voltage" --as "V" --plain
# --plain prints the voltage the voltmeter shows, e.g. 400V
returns 80V
